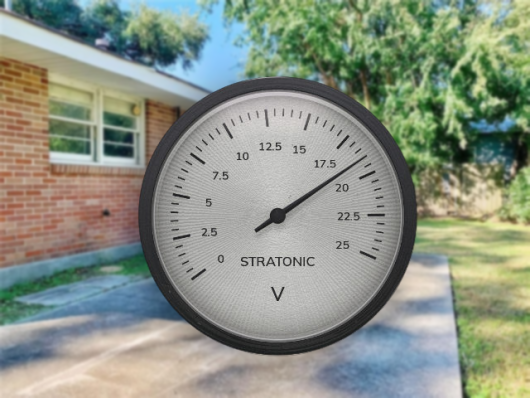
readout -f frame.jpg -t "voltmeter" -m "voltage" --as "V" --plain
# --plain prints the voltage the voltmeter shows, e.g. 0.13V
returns 19V
